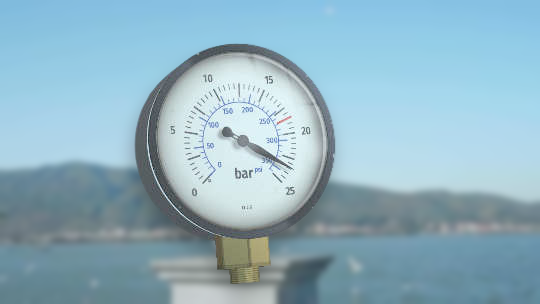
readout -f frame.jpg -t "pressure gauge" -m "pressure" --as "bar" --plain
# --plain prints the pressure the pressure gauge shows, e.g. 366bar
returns 23.5bar
